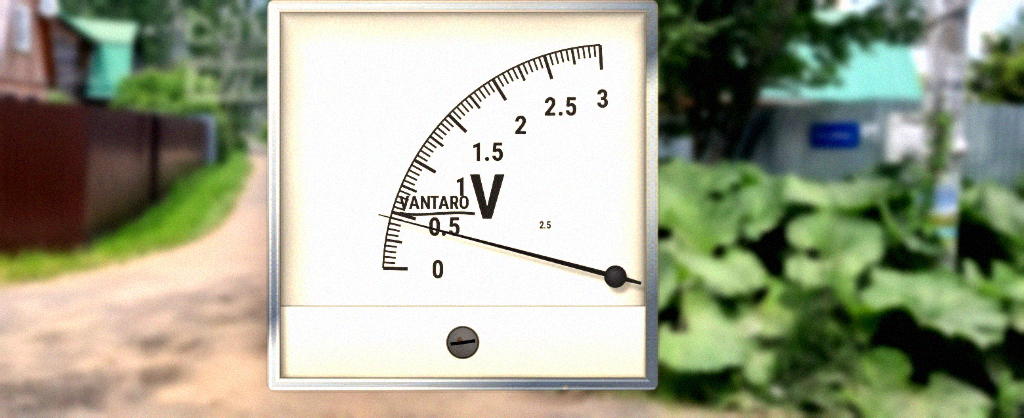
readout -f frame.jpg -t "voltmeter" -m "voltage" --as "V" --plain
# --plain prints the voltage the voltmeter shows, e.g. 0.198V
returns 0.45V
